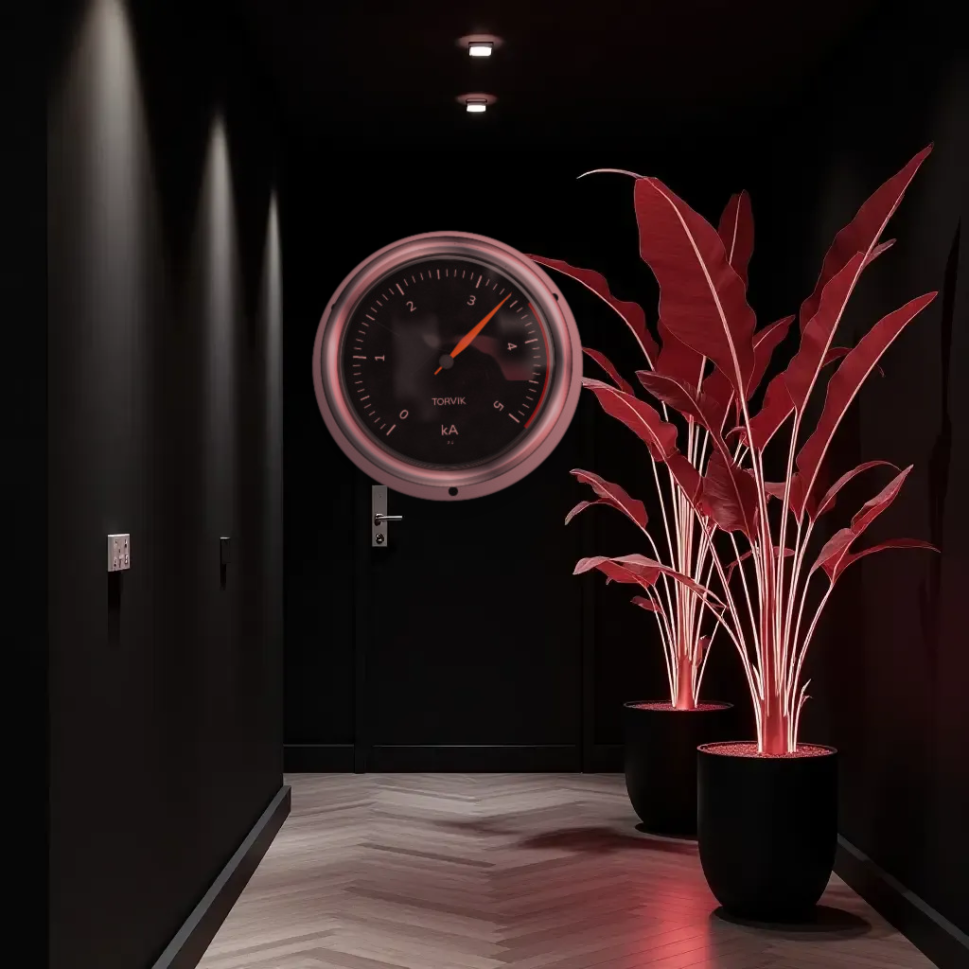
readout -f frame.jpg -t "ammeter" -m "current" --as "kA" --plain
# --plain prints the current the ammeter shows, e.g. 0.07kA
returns 3.4kA
